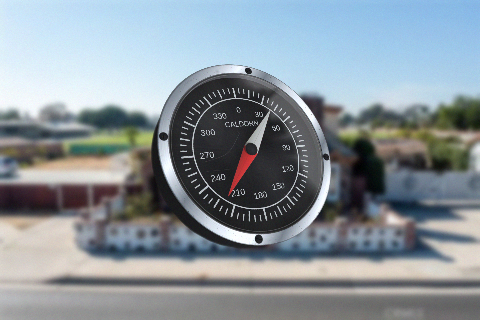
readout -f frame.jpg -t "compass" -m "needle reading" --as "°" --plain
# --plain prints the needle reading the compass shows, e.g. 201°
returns 220°
